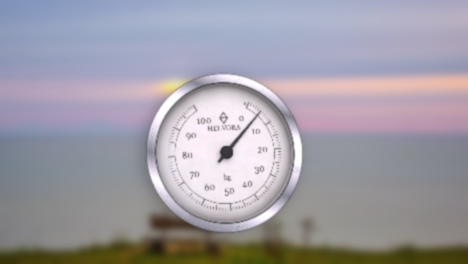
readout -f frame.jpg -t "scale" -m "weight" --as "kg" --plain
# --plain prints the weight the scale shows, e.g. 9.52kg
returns 5kg
